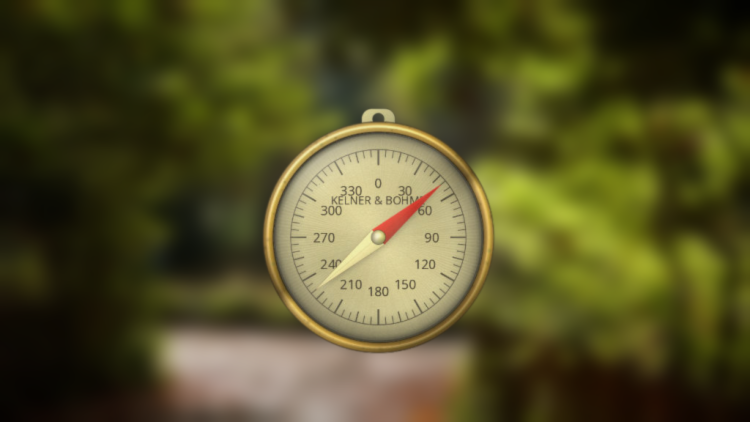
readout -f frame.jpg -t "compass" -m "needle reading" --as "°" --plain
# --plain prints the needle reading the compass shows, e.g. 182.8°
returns 50°
